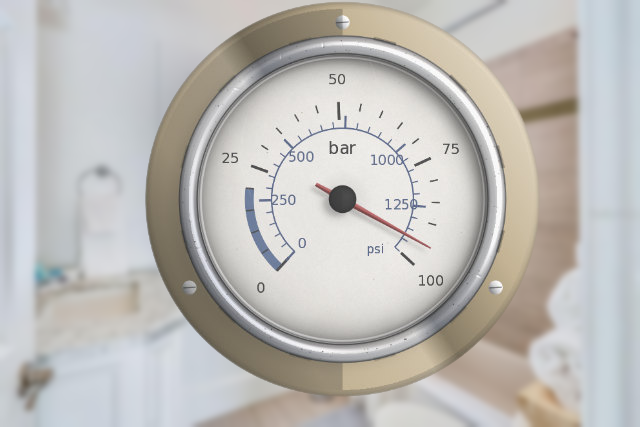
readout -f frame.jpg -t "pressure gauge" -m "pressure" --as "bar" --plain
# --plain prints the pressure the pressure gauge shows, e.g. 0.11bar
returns 95bar
